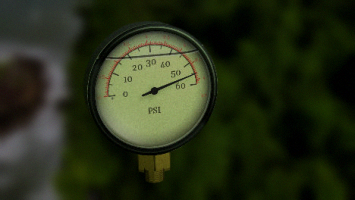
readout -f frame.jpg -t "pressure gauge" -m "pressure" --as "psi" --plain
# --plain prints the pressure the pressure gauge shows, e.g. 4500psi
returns 55psi
